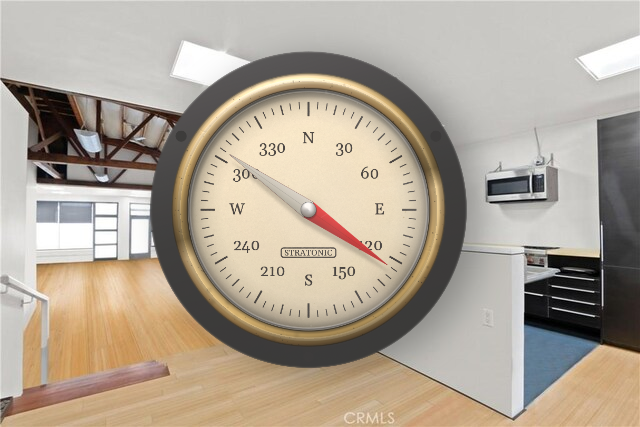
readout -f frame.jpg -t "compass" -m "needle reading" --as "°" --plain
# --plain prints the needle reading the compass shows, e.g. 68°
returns 125°
